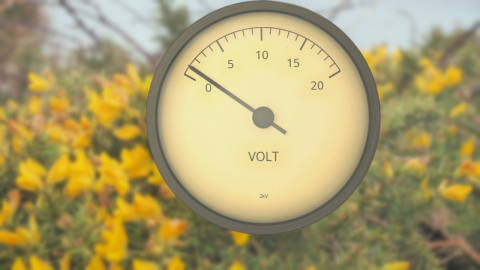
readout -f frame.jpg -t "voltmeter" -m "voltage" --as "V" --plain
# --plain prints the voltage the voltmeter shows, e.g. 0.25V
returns 1V
